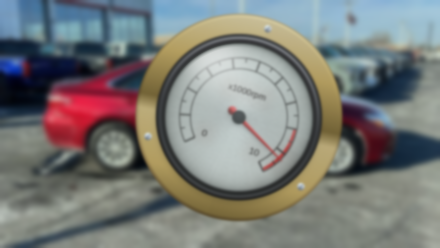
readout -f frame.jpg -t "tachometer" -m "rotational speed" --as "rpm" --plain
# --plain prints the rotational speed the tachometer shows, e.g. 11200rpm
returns 9250rpm
